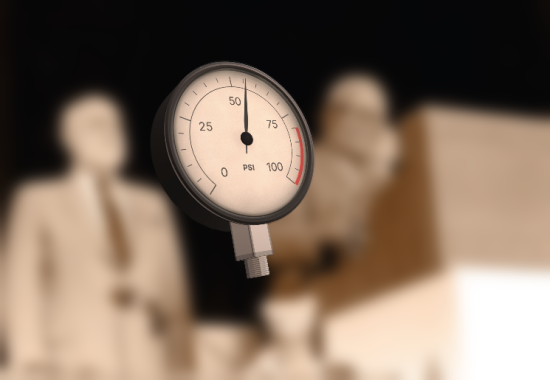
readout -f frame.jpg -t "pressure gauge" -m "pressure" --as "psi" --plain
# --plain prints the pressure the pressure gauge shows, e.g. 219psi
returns 55psi
